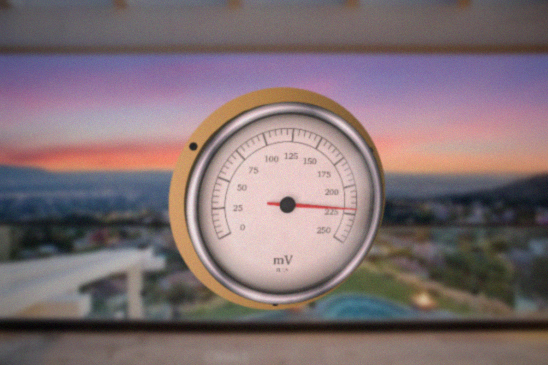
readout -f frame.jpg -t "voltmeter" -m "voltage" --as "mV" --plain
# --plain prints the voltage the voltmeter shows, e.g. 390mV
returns 220mV
